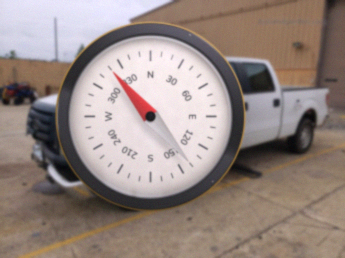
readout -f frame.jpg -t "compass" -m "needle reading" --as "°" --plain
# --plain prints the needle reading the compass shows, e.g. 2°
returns 320°
